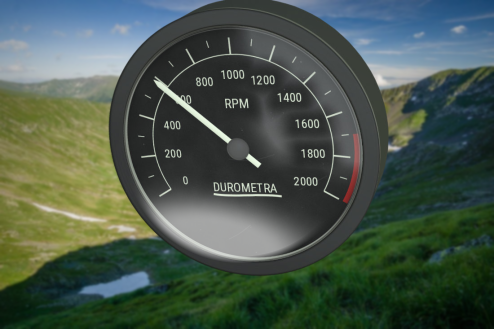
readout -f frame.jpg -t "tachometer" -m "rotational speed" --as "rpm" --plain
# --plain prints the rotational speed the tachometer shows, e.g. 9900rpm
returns 600rpm
